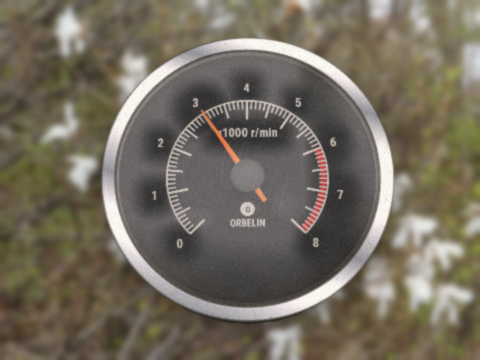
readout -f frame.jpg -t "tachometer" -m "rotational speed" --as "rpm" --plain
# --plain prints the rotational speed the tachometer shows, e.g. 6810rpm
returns 3000rpm
